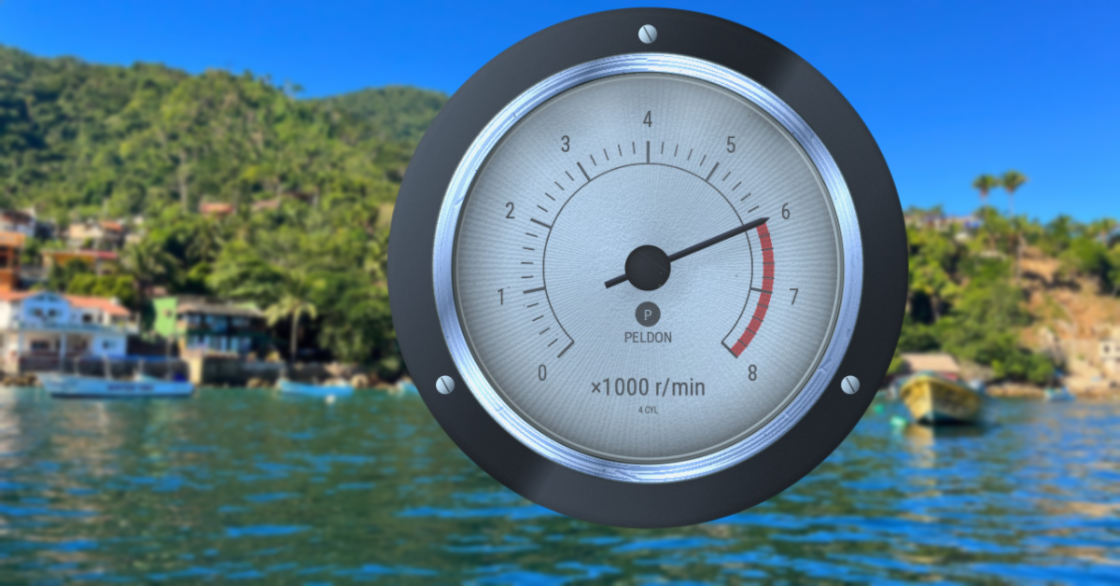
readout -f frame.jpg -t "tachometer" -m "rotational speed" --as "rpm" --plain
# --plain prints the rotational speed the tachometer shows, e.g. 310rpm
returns 6000rpm
